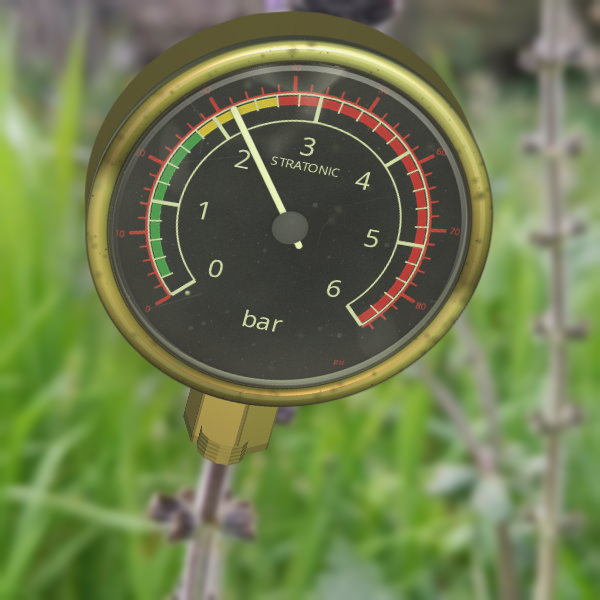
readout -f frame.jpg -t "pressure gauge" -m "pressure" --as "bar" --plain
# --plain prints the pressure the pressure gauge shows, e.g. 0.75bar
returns 2.2bar
